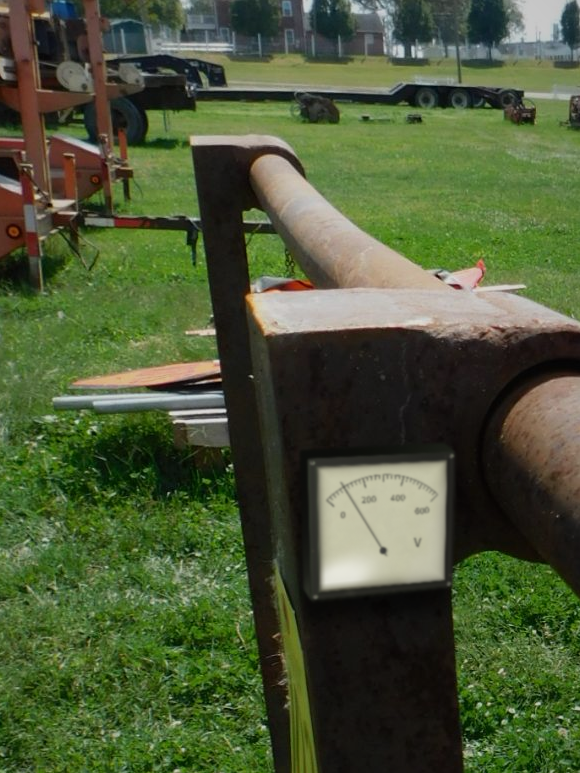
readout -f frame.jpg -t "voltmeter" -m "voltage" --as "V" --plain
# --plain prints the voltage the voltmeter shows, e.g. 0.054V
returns 100V
